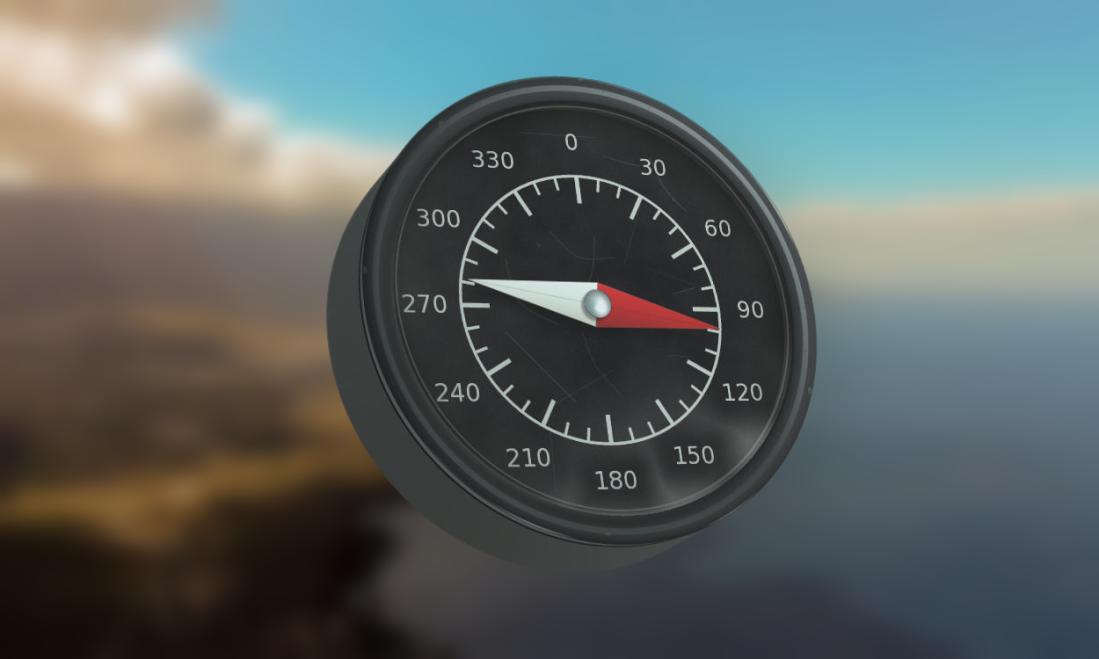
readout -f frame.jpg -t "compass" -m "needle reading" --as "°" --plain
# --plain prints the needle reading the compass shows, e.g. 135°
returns 100°
